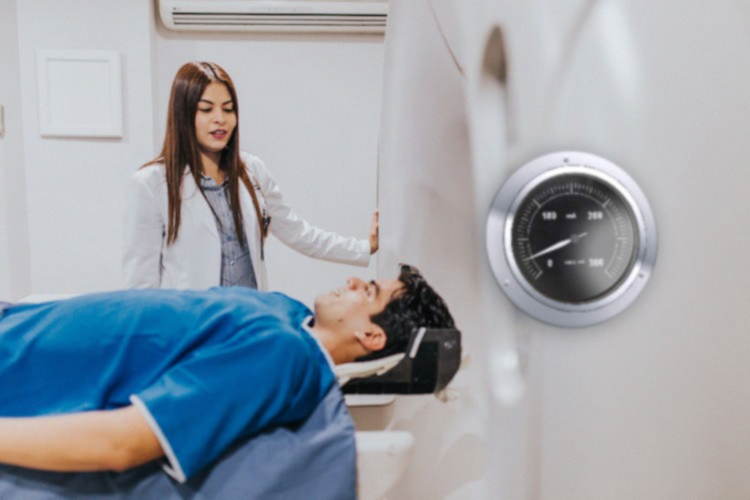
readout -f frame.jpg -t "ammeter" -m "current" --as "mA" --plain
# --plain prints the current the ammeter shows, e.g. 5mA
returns 25mA
